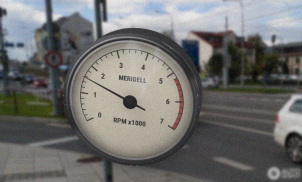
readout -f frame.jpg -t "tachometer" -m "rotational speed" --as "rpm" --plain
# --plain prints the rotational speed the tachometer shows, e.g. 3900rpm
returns 1600rpm
